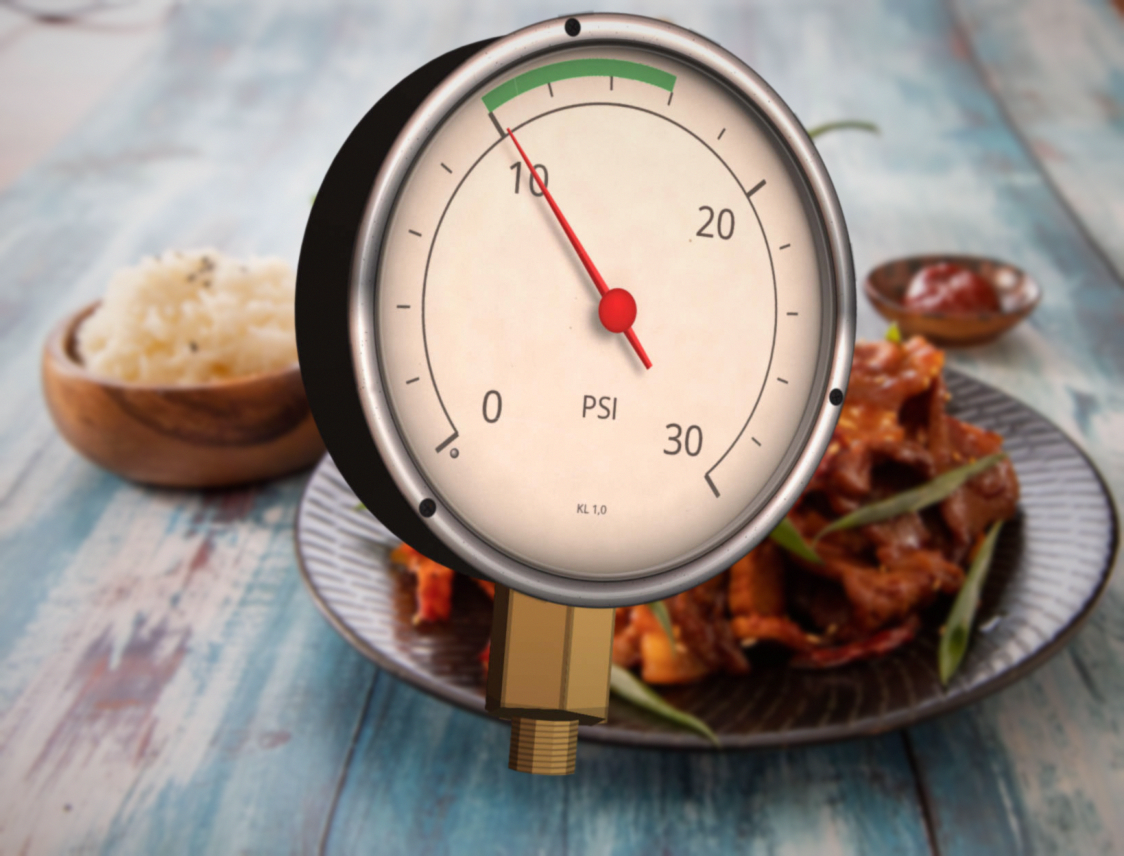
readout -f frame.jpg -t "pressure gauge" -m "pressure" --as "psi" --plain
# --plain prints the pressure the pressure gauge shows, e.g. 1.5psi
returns 10psi
